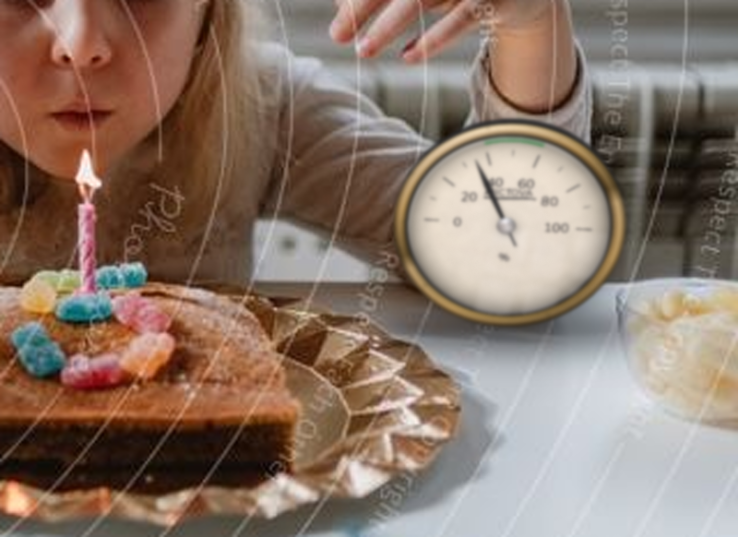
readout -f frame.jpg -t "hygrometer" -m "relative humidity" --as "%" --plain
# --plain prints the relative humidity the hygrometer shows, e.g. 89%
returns 35%
